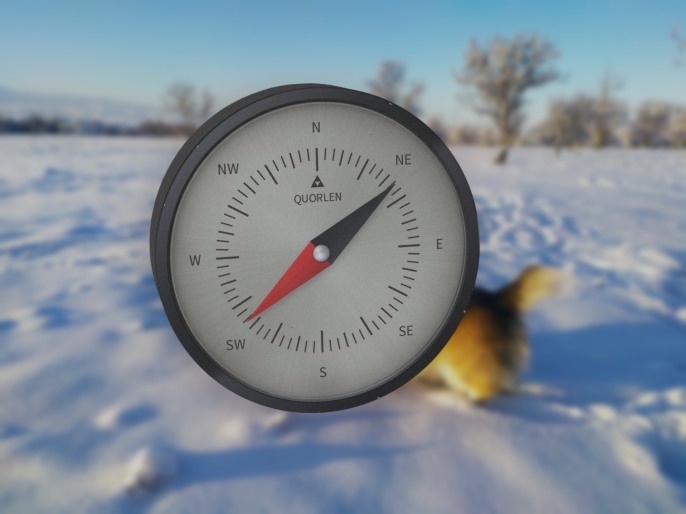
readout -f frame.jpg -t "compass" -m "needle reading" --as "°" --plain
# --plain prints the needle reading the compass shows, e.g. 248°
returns 230°
